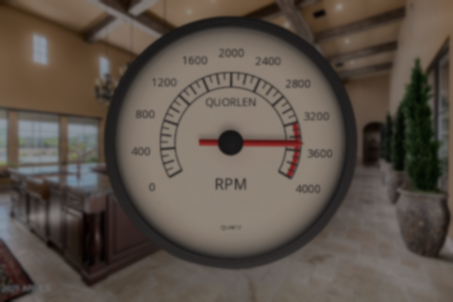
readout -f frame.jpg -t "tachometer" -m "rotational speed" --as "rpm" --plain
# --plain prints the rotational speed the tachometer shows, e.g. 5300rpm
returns 3500rpm
